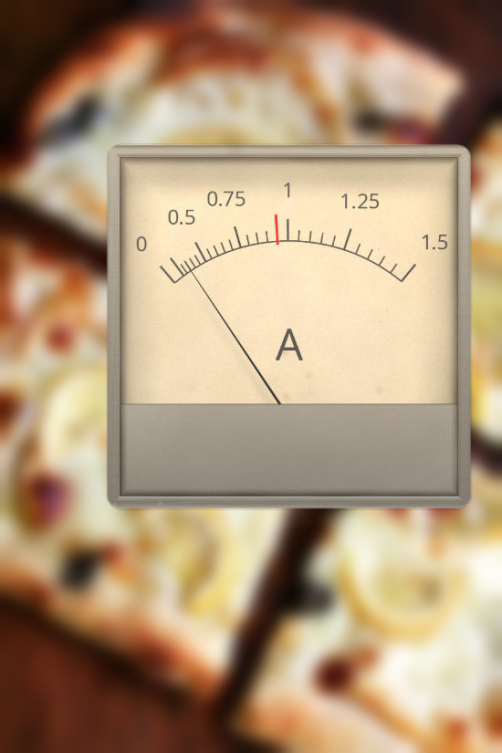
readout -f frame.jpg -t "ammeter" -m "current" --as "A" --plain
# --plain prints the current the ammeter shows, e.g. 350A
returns 0.35A
